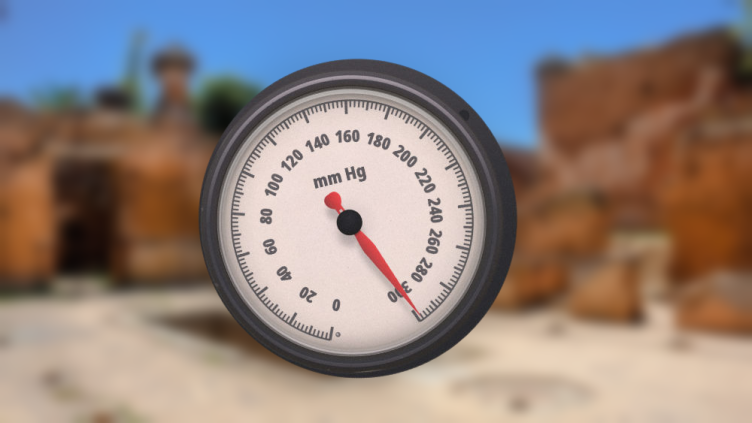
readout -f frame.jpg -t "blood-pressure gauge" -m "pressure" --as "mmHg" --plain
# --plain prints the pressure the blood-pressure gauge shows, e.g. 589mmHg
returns 298mmHg
